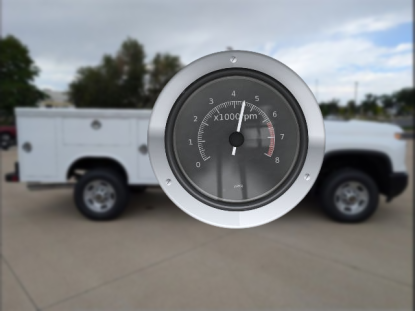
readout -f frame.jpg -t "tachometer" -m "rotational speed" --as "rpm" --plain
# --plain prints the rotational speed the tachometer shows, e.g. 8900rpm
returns 4500rpm
